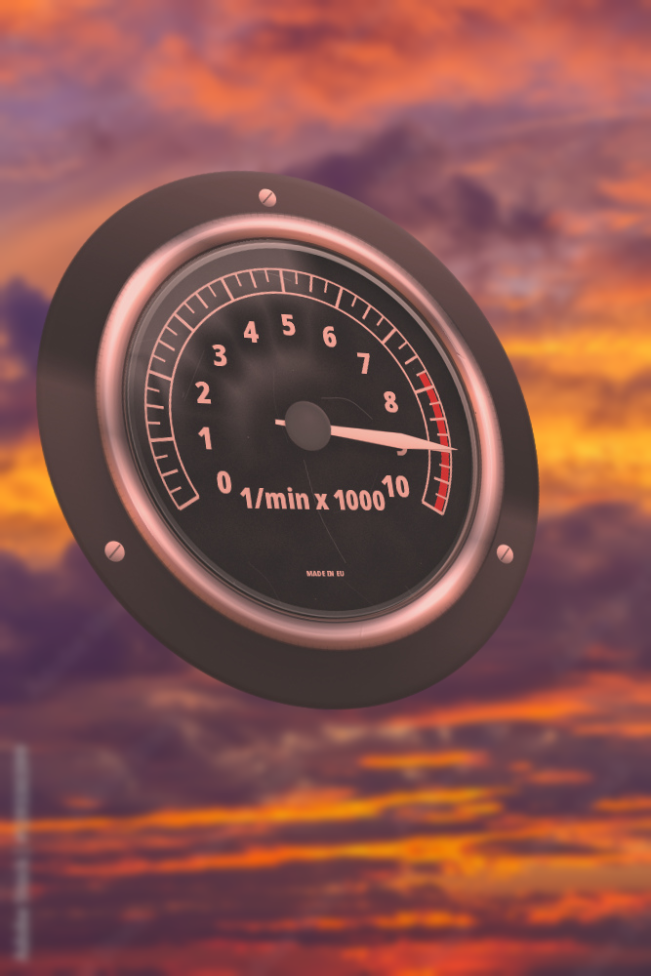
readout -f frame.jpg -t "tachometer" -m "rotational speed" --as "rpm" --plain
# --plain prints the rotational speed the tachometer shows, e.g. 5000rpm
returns 9000rpm
